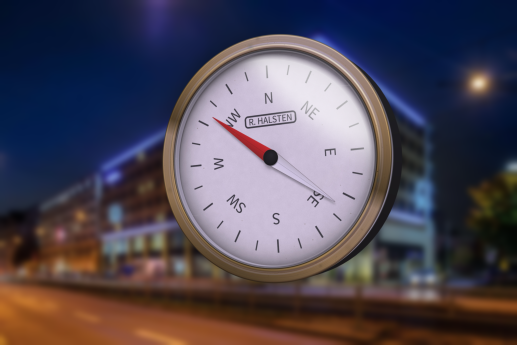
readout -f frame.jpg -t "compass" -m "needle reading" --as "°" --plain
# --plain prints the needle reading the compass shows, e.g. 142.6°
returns 307.5°
